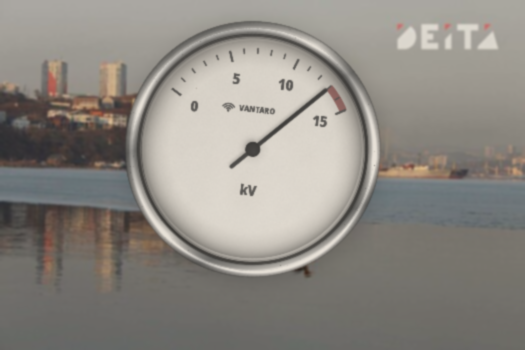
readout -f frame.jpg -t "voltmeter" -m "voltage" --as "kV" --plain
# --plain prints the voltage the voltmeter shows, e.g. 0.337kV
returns 13kV
